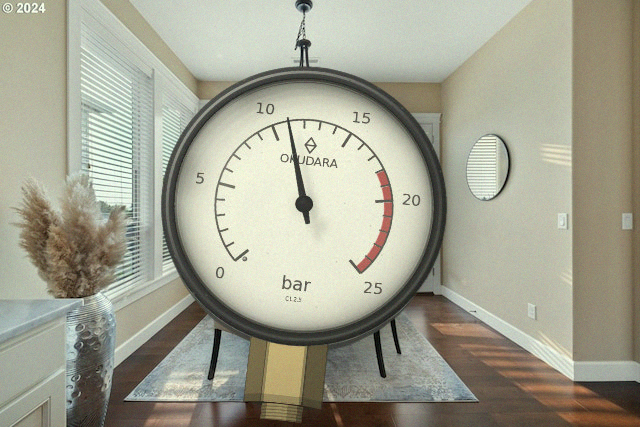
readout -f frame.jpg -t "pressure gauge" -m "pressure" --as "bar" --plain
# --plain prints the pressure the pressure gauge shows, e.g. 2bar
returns 11bar
